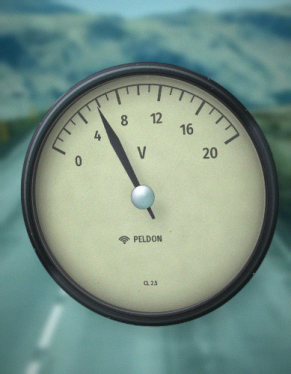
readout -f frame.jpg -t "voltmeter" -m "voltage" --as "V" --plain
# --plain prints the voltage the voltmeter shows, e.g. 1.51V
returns 6V
